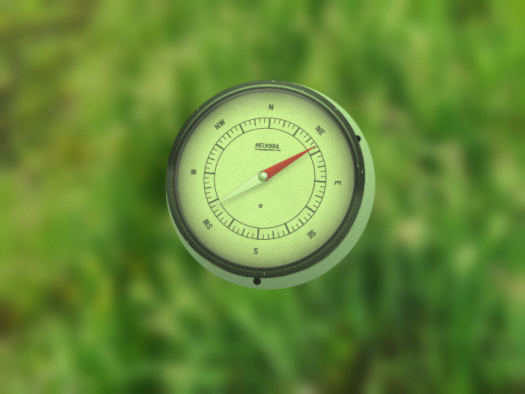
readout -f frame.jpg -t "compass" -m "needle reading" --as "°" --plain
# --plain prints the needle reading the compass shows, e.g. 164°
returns 55°
